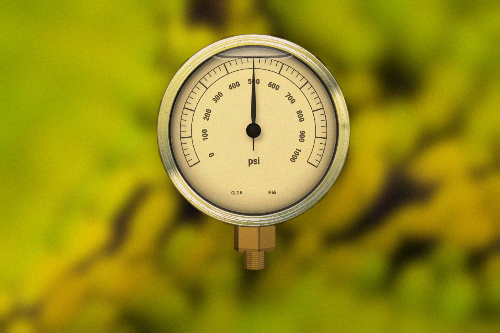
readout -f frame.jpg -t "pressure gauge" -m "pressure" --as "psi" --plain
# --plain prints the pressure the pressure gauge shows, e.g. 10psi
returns 500psi
